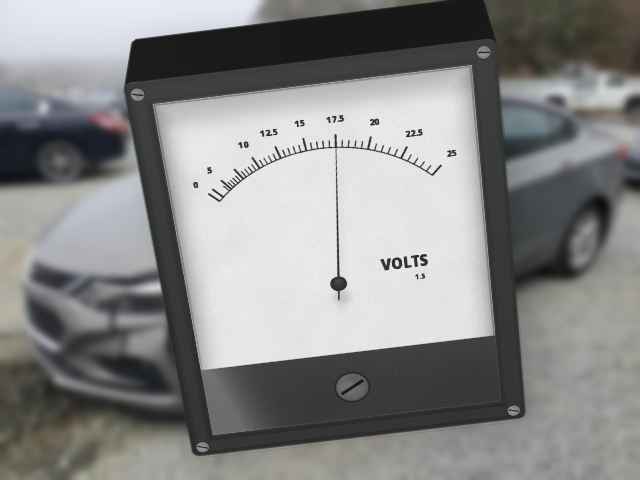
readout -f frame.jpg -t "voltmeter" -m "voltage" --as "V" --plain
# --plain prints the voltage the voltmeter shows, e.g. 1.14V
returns 17.5V
